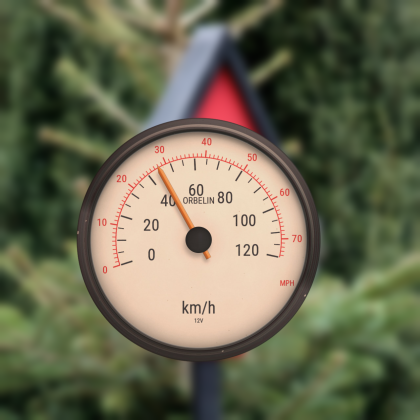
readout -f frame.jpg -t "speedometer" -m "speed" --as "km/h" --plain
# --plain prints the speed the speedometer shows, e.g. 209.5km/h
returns 45km/h
